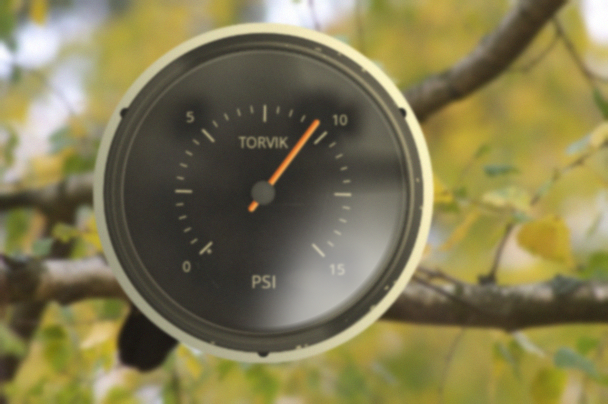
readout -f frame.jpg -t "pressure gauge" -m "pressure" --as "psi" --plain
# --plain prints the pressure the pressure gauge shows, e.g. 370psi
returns 9.5psi
